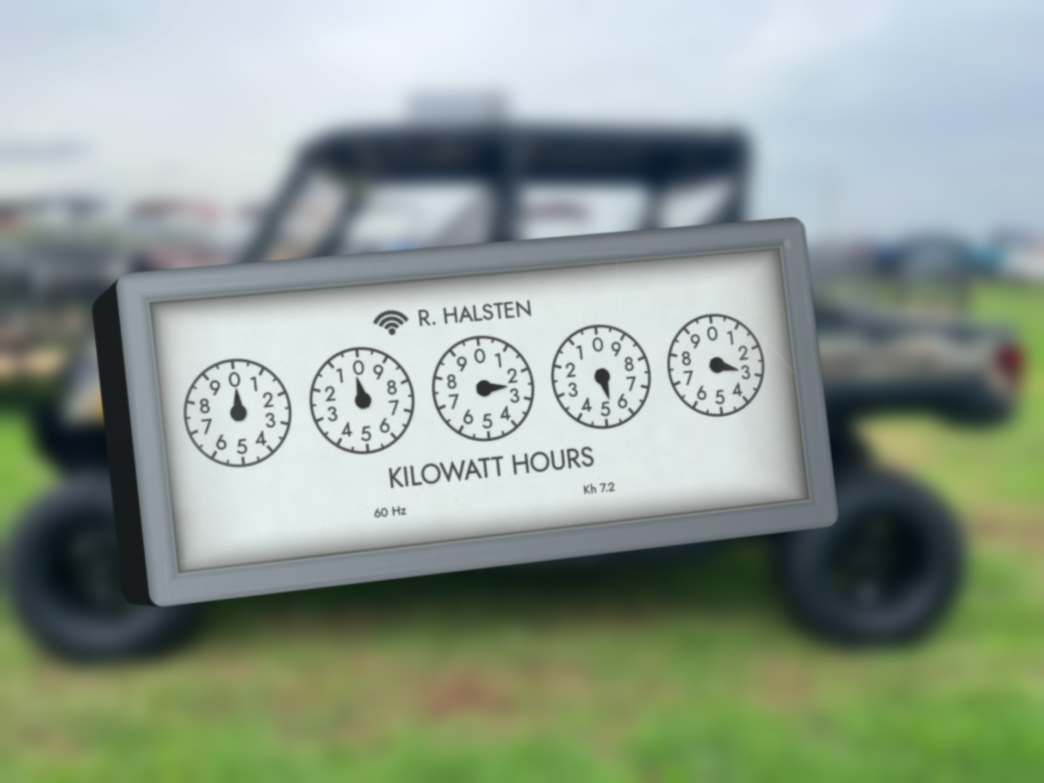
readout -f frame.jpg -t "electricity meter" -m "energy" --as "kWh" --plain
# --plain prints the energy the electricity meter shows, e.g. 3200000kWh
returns 253kWh
